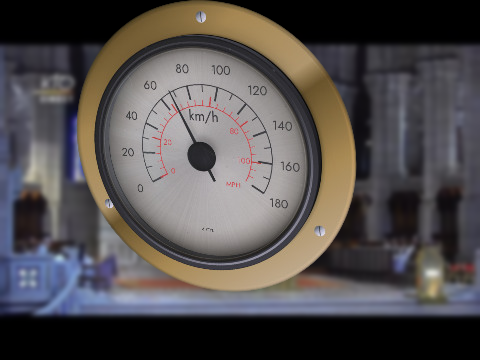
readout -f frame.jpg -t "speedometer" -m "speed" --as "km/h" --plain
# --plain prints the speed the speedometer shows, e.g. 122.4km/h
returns 70km/h
